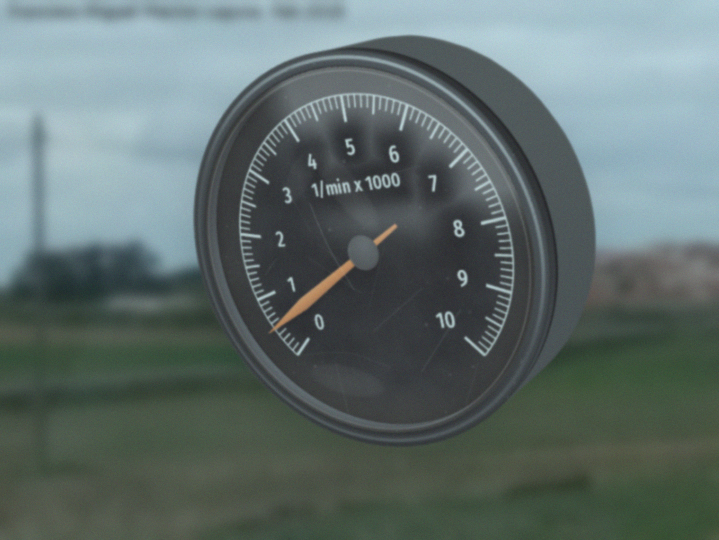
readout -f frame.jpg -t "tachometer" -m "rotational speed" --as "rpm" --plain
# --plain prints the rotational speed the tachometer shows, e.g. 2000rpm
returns 500rpm
